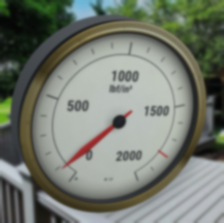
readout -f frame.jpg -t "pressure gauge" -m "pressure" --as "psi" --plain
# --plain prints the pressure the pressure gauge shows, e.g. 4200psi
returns 100psi
